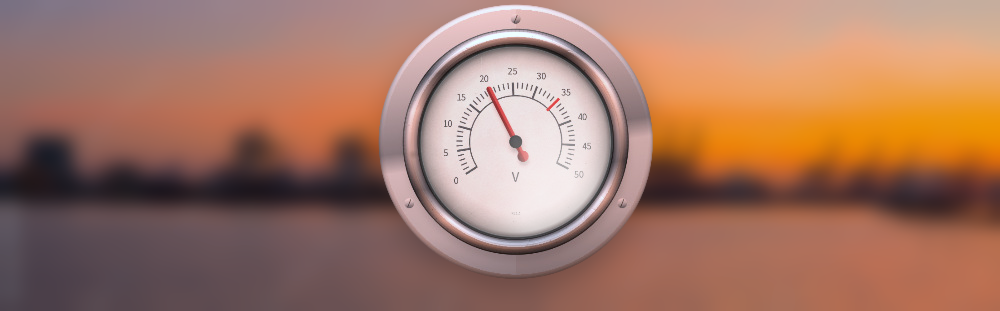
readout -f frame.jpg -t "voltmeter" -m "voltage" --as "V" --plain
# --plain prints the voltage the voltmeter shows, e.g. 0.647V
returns 20V
